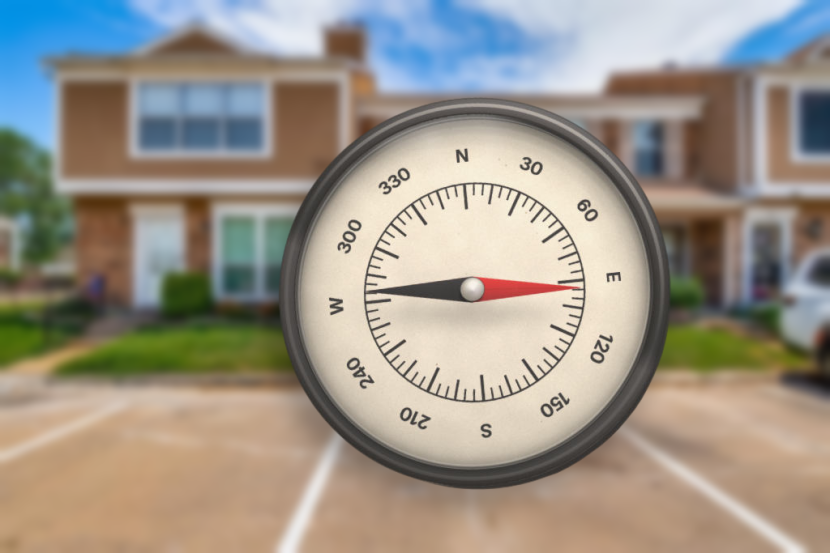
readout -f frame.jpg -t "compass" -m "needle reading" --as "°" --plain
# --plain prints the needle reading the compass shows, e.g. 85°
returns 95°
